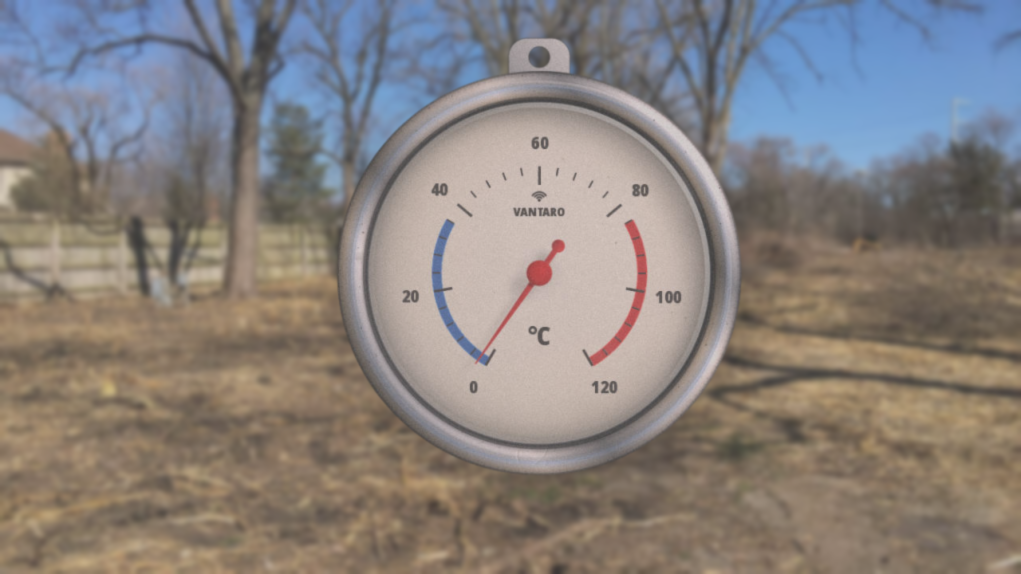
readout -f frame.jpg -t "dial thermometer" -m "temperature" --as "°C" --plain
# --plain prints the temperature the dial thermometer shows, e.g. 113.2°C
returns 2°C
